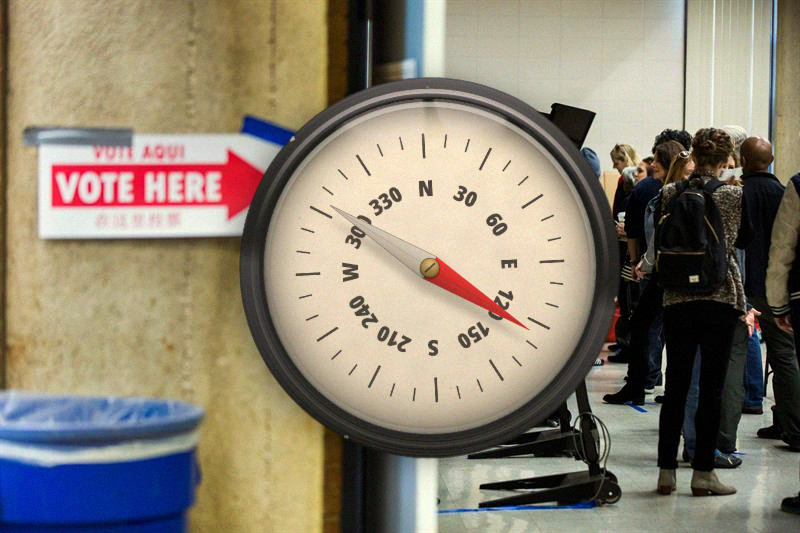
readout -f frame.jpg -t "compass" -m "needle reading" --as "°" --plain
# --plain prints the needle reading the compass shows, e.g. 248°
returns 125°
